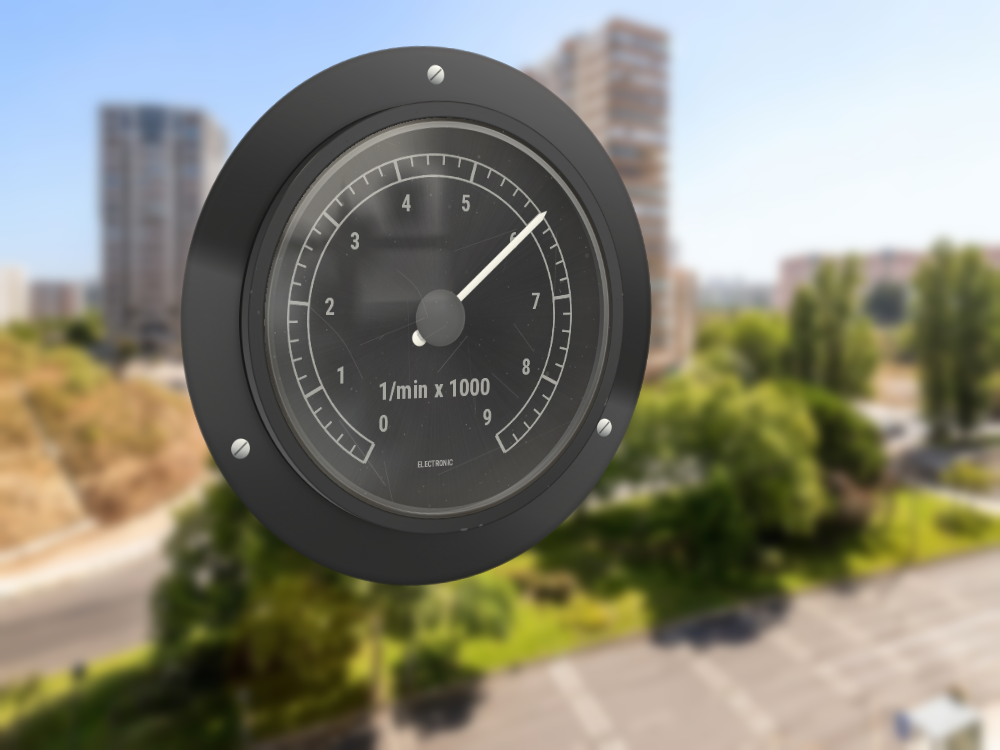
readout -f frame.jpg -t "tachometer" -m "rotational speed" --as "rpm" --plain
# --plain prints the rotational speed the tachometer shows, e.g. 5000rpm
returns 6000rpm
